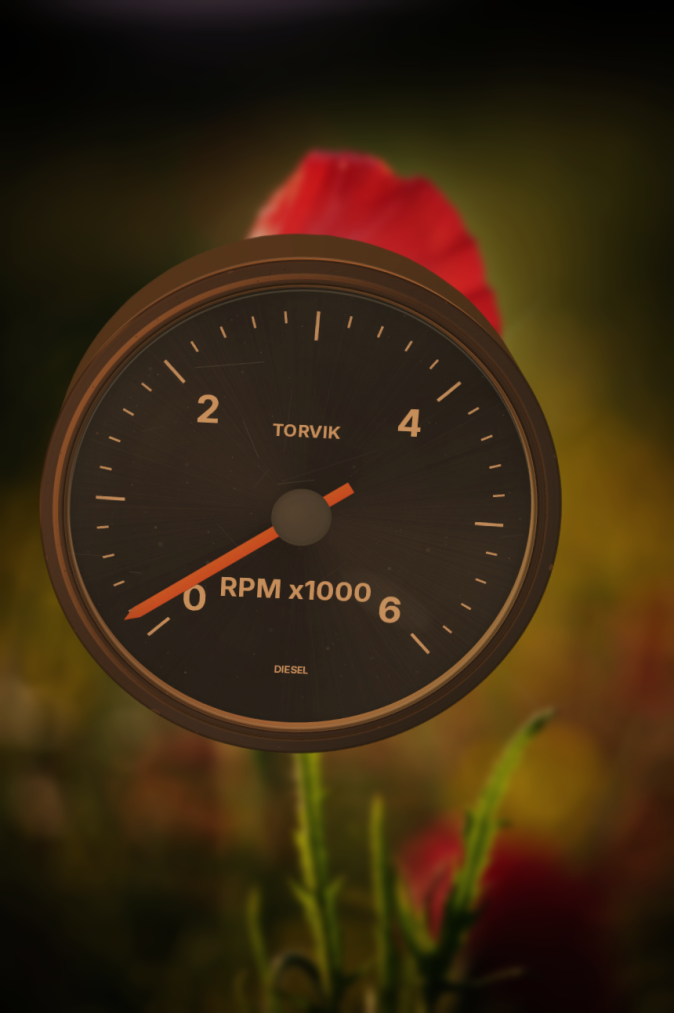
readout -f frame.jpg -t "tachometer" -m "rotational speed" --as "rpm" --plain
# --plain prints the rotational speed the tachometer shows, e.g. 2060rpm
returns 200rpm
